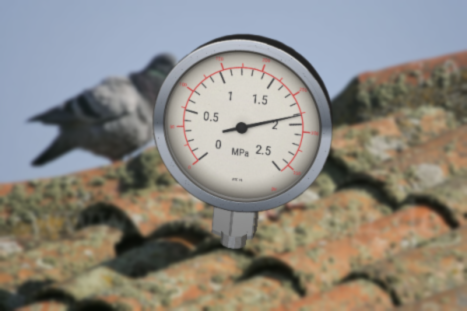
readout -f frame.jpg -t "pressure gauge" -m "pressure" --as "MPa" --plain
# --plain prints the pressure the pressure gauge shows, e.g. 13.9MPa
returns 1.9MPa
